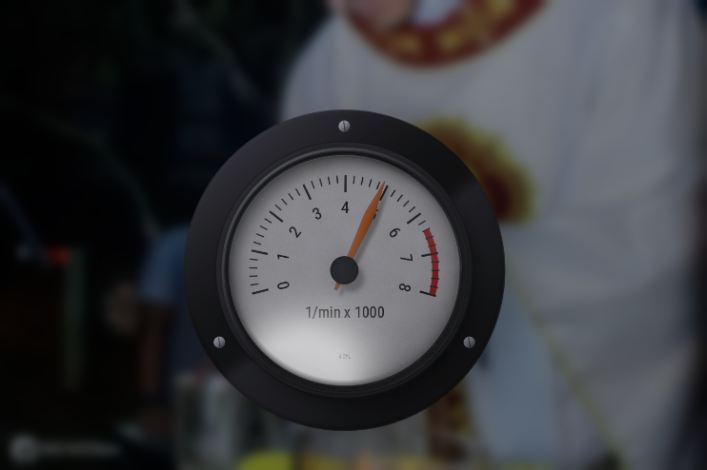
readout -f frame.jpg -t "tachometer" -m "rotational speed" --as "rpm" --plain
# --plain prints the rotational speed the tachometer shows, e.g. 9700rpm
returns 4900rpm
